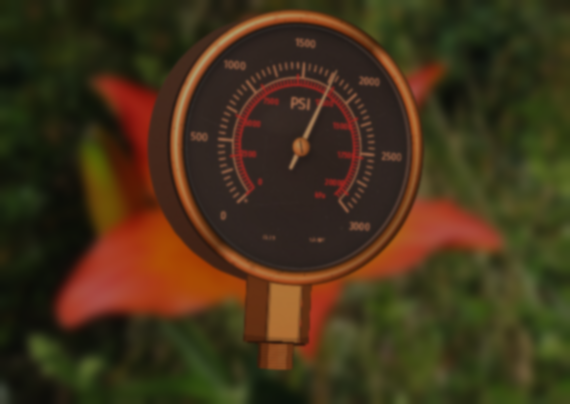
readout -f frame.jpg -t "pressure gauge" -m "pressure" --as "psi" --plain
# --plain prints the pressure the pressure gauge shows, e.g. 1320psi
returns 1750psi
